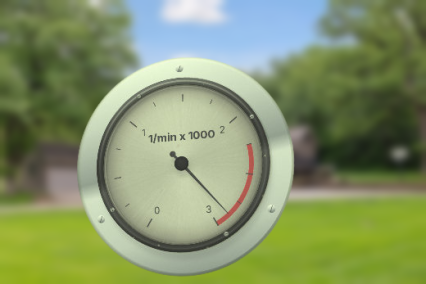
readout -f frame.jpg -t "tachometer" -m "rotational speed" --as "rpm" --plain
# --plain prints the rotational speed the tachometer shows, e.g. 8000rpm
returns 2875rpm
